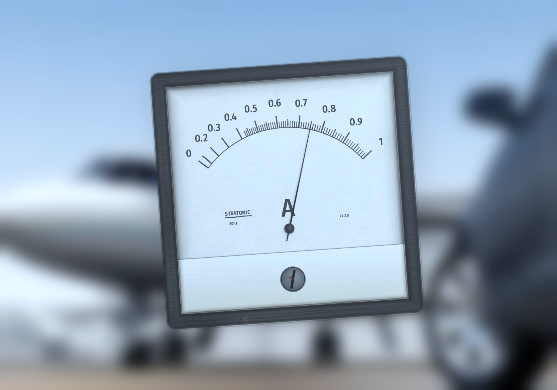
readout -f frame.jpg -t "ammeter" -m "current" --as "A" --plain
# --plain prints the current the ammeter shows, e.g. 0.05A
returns 0.75A
